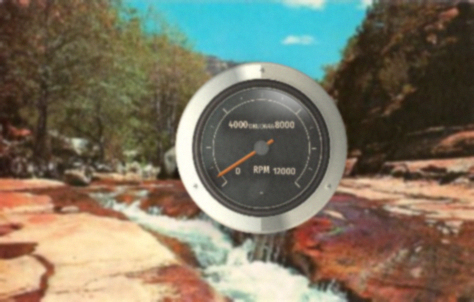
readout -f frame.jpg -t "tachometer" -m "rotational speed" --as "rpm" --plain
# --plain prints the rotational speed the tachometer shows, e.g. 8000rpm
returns 500rpm
